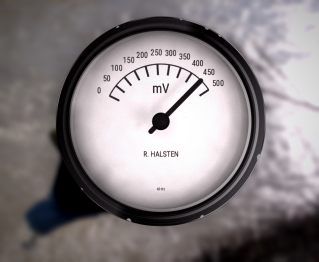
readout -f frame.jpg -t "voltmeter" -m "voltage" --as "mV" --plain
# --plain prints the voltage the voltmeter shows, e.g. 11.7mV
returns 450mV
